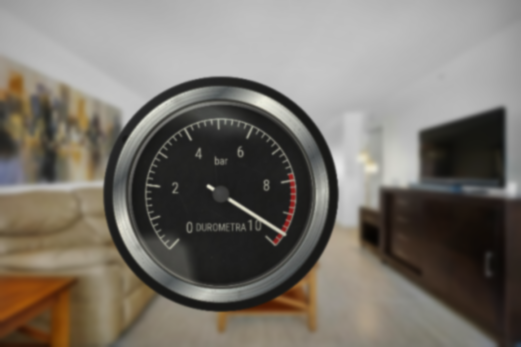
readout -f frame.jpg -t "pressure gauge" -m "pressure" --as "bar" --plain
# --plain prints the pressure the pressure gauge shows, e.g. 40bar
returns 9.6bar
